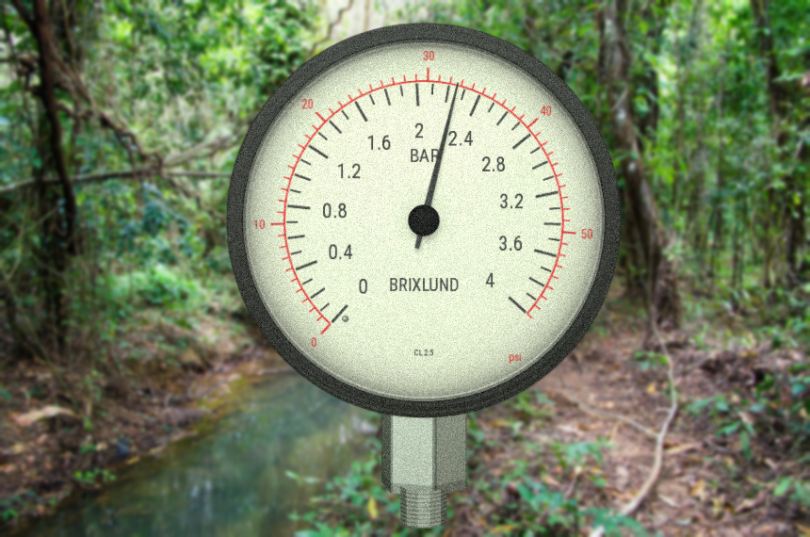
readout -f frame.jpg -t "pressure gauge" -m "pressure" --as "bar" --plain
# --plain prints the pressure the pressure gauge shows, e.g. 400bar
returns 2.25bar
